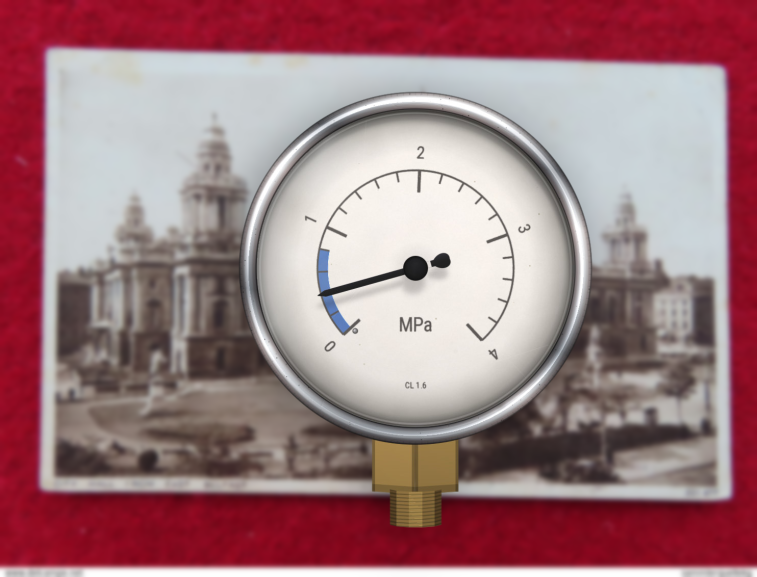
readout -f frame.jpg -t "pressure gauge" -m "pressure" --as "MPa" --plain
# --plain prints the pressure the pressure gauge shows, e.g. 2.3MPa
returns 0.4MPa
